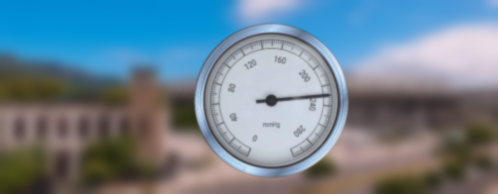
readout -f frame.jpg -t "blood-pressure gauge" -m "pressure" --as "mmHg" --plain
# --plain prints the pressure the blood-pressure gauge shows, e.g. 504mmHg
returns 230mmHg
